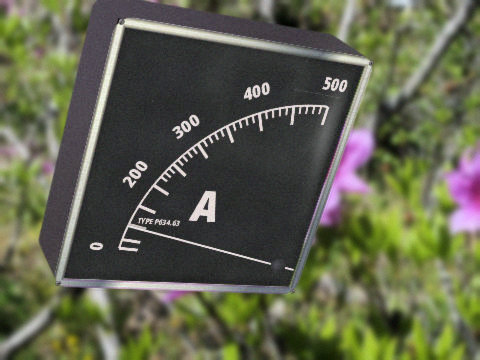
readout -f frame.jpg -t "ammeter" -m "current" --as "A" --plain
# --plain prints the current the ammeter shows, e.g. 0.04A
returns 100A
